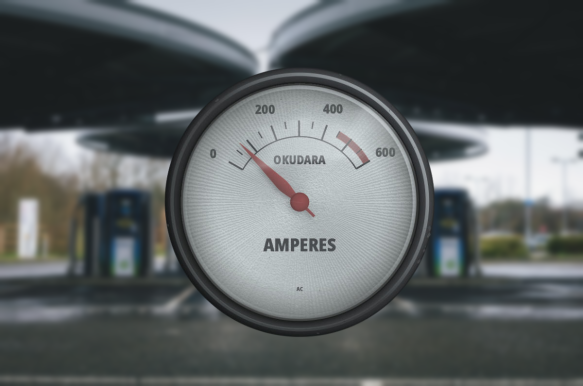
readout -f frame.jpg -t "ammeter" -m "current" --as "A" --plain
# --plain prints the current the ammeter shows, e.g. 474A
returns 75A
